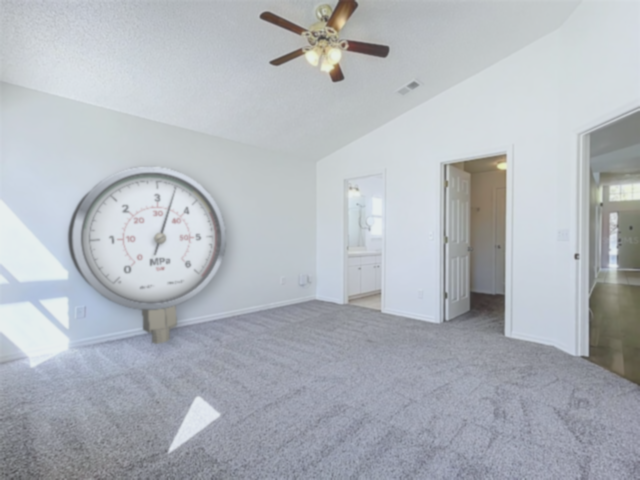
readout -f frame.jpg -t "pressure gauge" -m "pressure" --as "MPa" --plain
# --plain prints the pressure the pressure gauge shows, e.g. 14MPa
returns 3.4MPa
